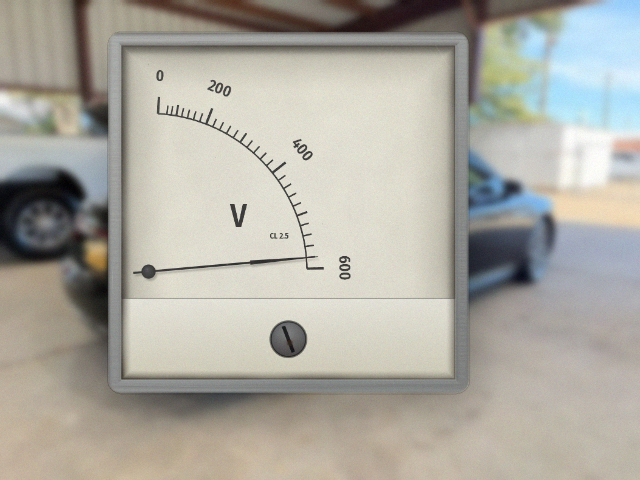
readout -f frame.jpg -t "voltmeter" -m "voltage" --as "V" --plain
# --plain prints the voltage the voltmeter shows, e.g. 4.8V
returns 580V
